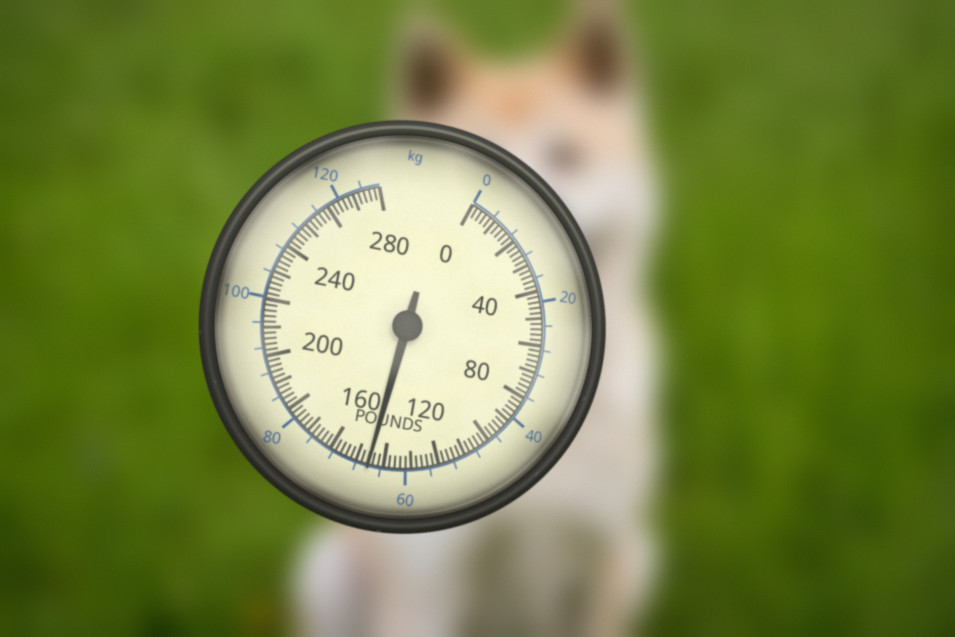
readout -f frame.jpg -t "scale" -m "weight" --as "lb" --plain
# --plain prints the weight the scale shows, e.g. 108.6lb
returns 146lb
